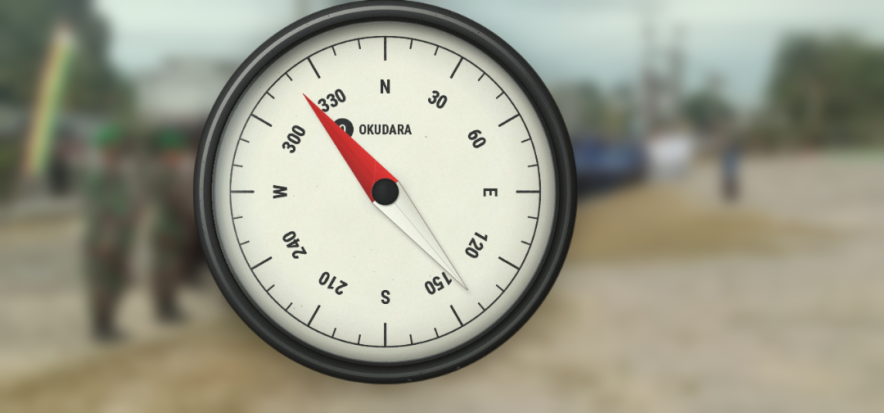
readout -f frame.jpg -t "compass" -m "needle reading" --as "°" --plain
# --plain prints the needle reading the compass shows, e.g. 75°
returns 320°
